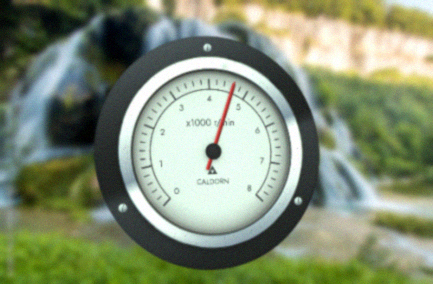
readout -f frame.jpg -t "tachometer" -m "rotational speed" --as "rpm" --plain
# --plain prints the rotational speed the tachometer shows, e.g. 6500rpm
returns 4600rpm
